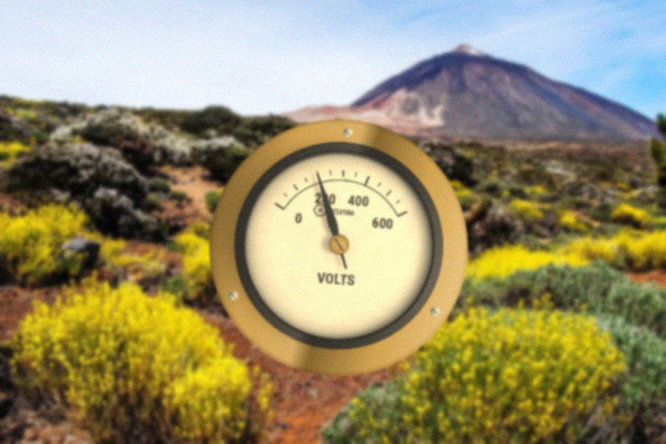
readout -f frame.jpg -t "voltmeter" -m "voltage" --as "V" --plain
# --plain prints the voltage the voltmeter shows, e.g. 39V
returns 200V
